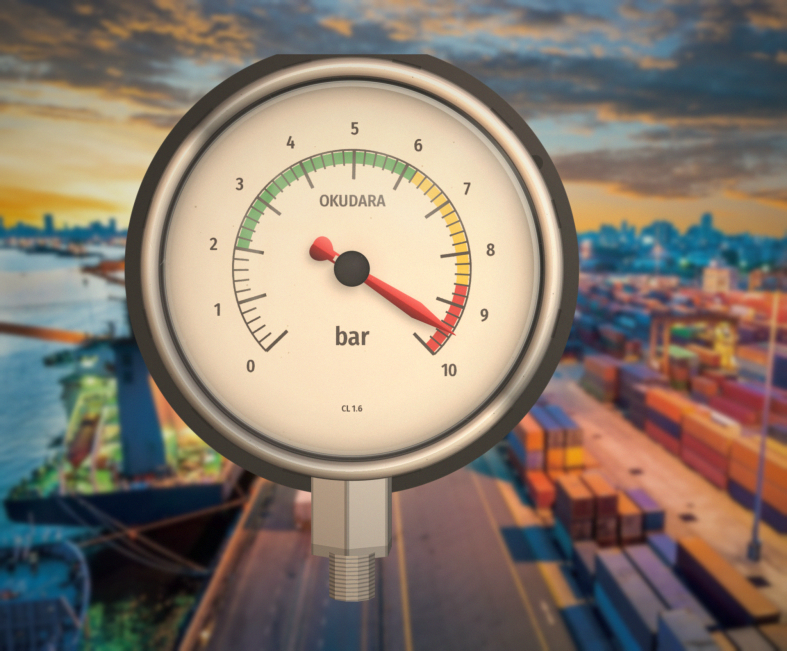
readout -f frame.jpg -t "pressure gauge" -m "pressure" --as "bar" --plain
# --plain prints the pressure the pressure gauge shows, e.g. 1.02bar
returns 9.5bar
